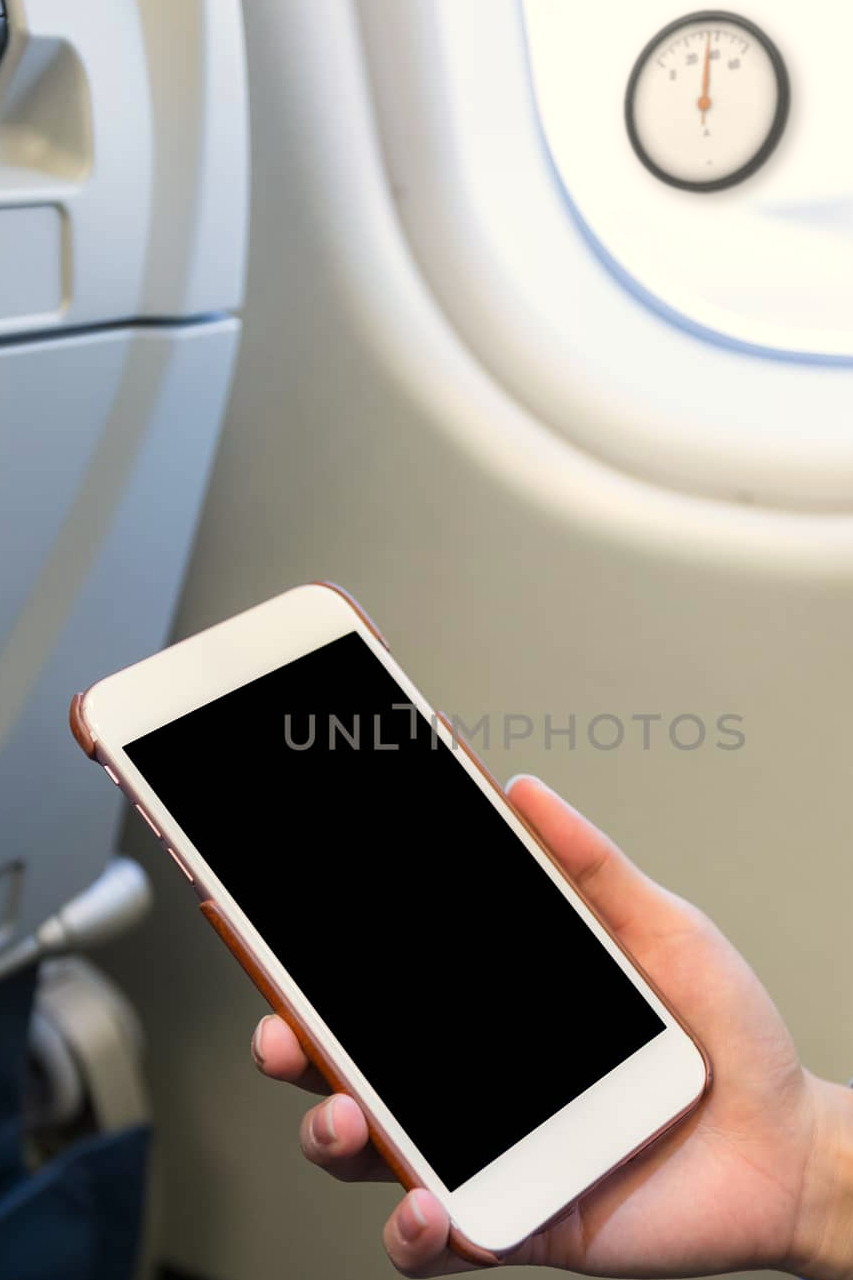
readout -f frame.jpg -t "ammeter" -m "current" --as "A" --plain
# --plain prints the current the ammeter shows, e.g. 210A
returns 35A
